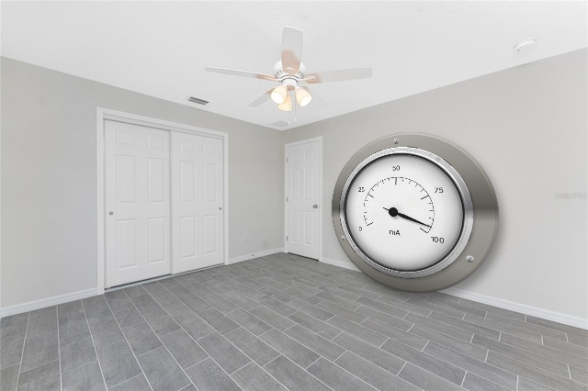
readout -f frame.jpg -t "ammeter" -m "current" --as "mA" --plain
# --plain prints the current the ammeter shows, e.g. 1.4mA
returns 95mA
